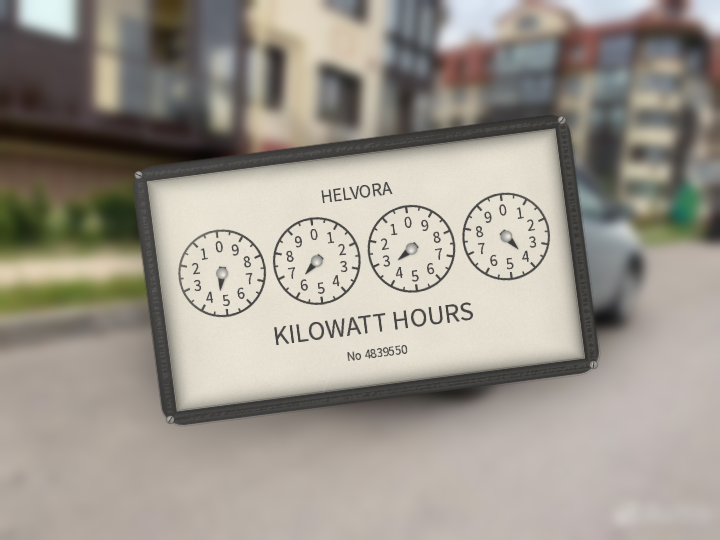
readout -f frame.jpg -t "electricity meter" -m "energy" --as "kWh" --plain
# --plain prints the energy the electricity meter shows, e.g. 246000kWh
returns 4634kWh
